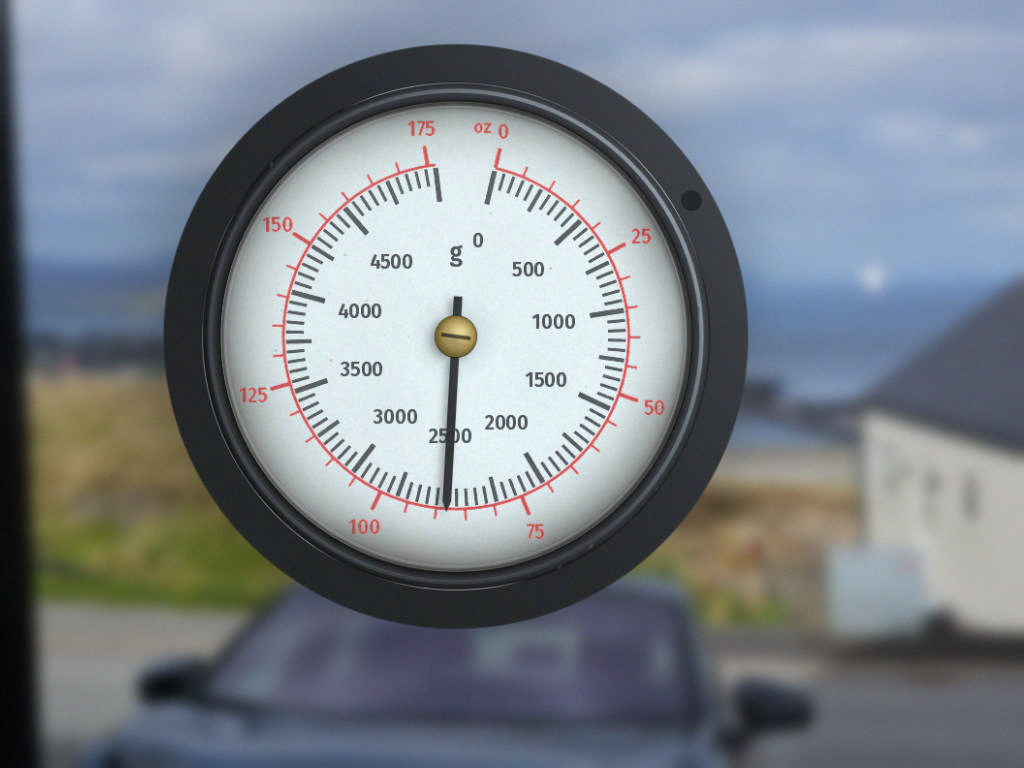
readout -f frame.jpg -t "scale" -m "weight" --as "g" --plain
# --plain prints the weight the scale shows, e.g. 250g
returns 2500g
